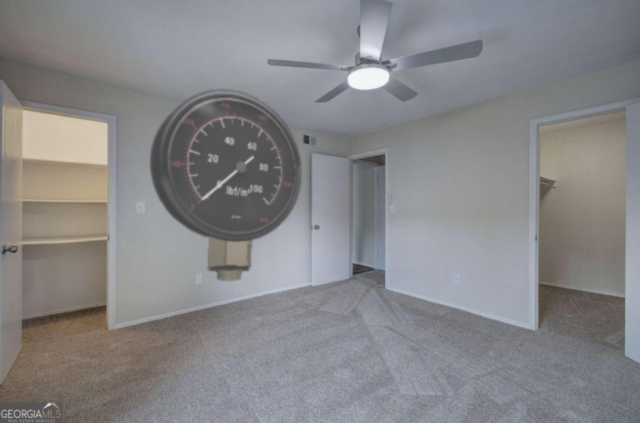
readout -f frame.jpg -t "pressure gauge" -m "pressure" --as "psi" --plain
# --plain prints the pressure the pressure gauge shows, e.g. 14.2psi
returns 0psi
